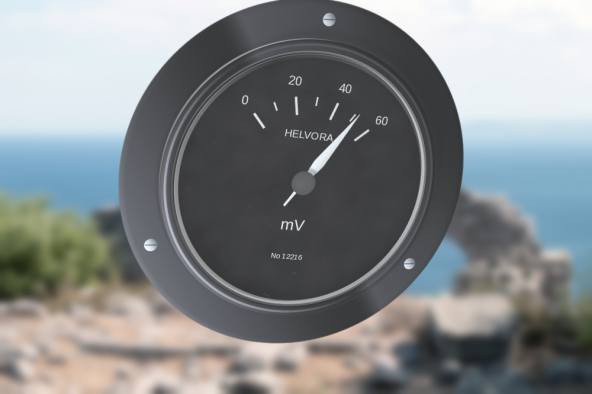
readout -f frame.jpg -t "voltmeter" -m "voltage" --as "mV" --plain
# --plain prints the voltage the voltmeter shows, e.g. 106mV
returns 50mV
